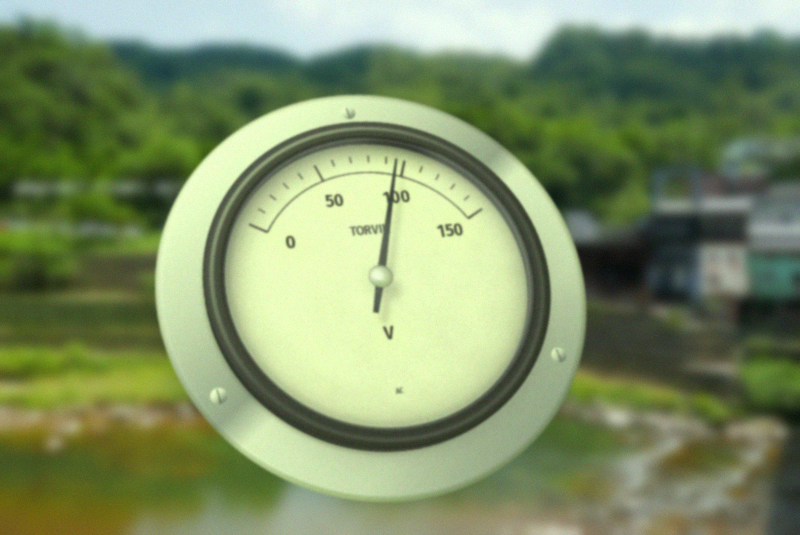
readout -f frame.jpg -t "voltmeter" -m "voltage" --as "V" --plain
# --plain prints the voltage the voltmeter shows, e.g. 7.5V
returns 95V
